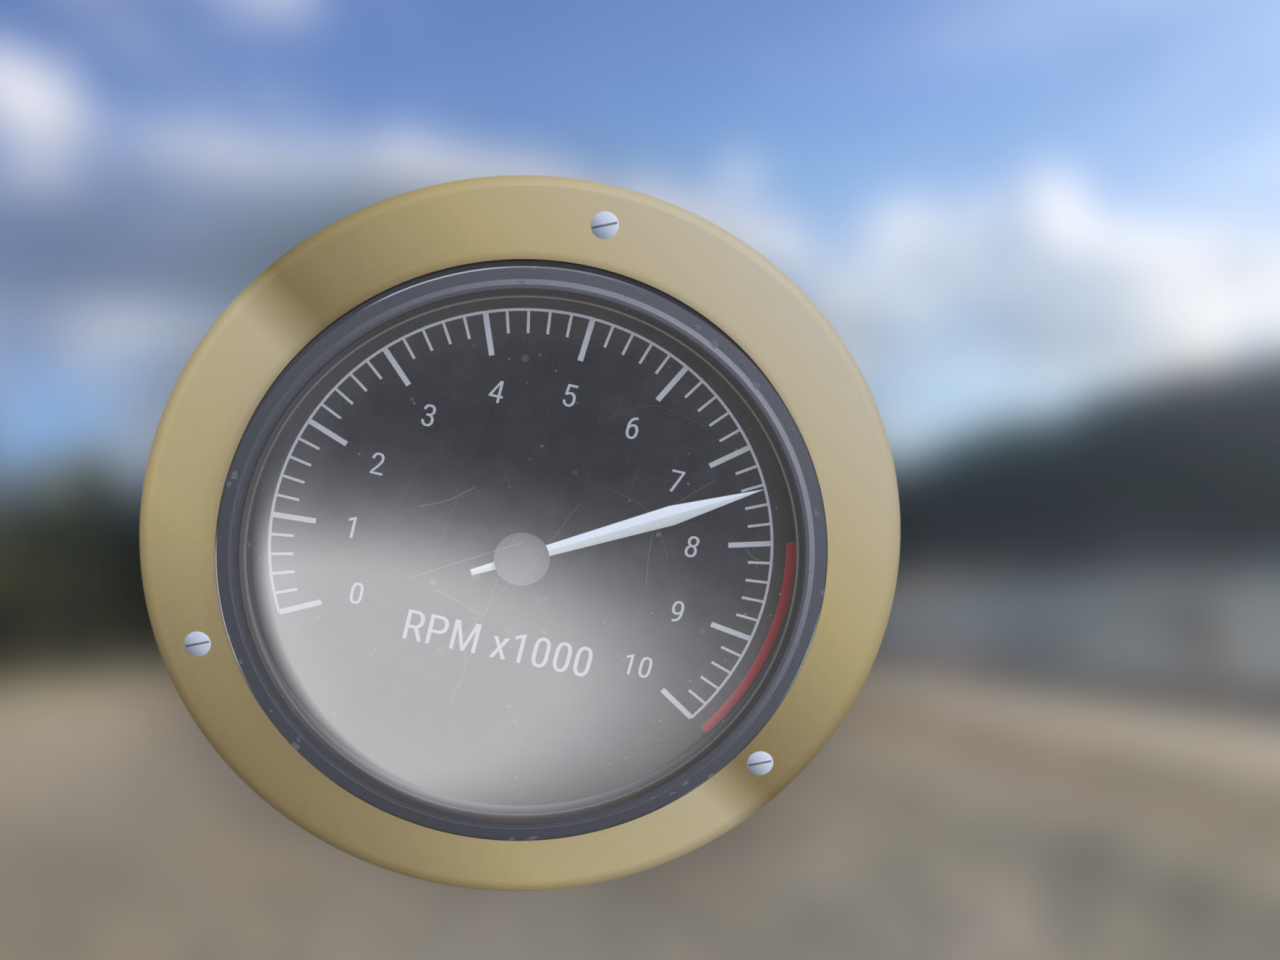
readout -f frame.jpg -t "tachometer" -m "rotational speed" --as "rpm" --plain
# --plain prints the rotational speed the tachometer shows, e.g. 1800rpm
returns 7400rpm
